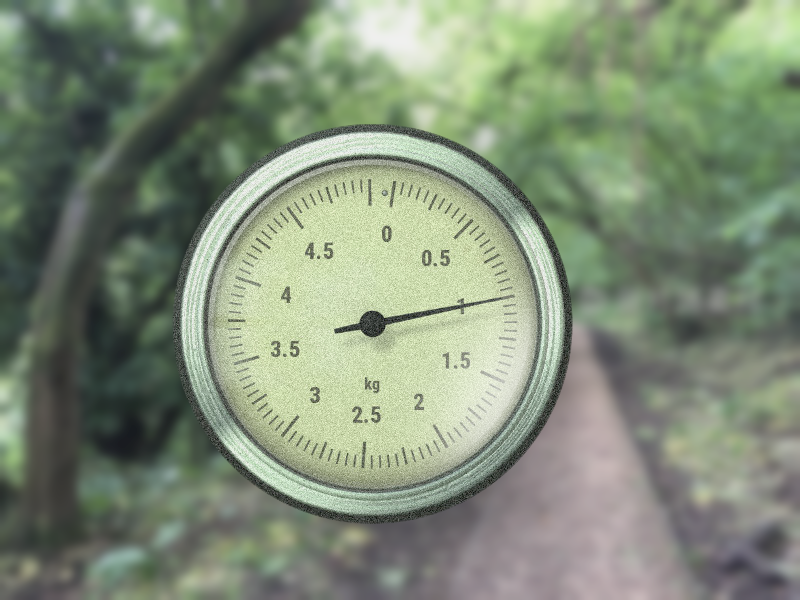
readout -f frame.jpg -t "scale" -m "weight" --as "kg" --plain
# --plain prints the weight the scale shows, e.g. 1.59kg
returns 1kg
